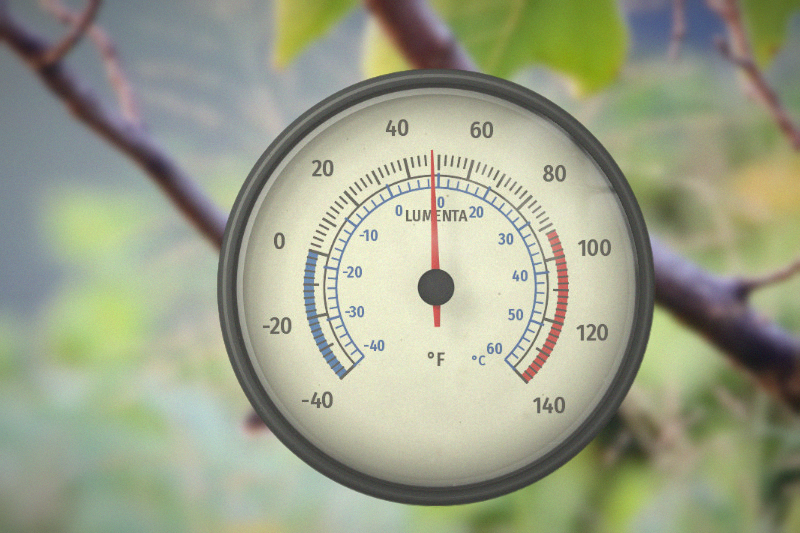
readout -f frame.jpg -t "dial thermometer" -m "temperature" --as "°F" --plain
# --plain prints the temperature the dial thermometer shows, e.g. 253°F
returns 48°F
